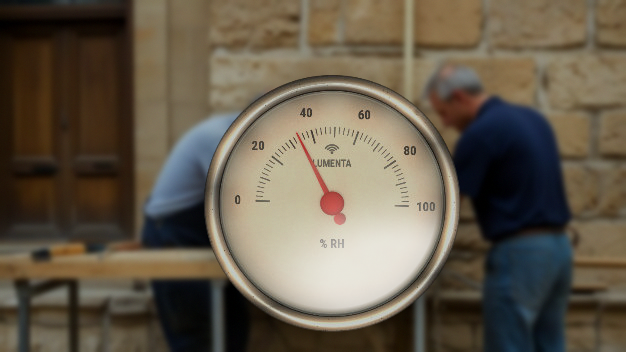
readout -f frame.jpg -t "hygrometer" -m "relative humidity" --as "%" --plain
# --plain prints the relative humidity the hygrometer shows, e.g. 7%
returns 34%
